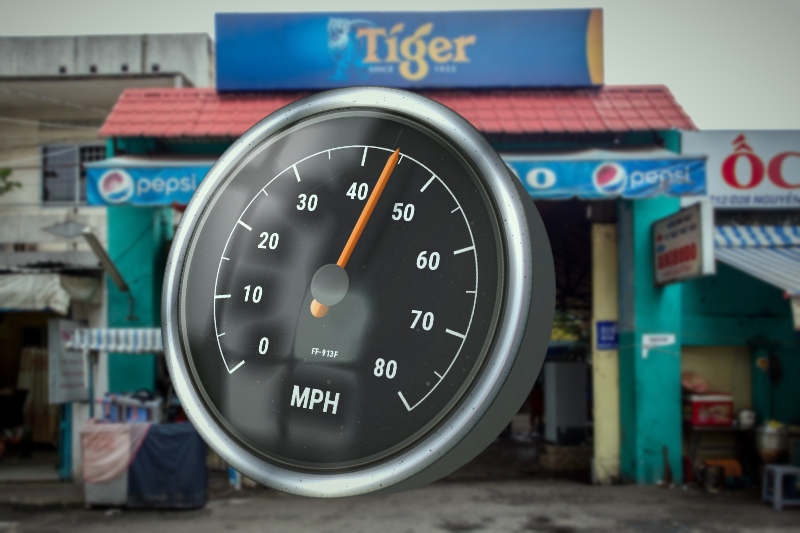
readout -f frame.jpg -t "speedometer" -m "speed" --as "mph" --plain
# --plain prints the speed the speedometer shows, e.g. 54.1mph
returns 45mph
